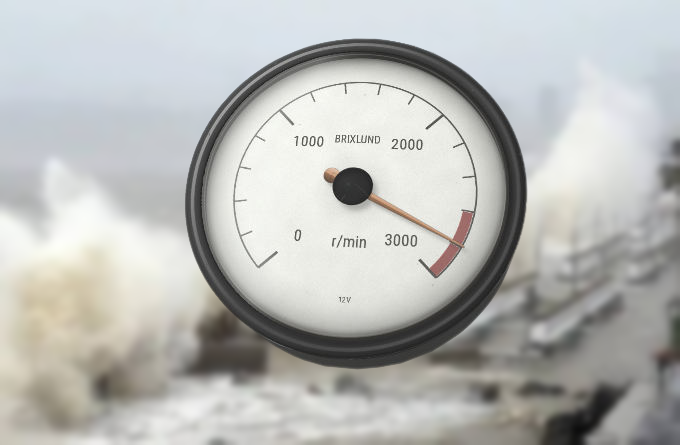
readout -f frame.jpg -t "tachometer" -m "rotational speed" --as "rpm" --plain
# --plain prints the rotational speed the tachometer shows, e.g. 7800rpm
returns 2800rpm
